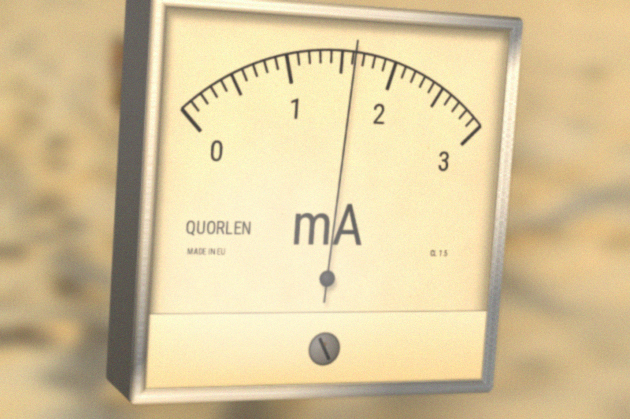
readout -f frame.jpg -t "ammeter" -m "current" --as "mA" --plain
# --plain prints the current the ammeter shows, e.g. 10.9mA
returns 1.6mA
